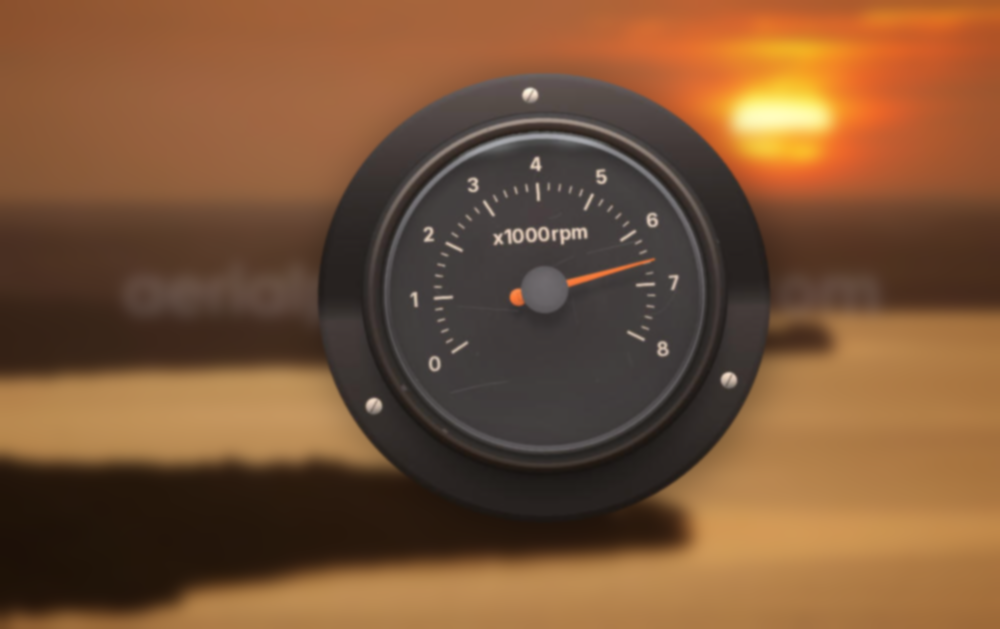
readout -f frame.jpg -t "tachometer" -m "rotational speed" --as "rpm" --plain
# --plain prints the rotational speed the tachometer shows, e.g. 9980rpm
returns 6600rpm
